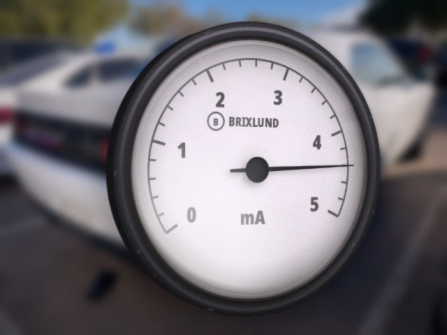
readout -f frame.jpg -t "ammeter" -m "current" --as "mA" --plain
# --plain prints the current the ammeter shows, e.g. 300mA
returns 4.4mA
